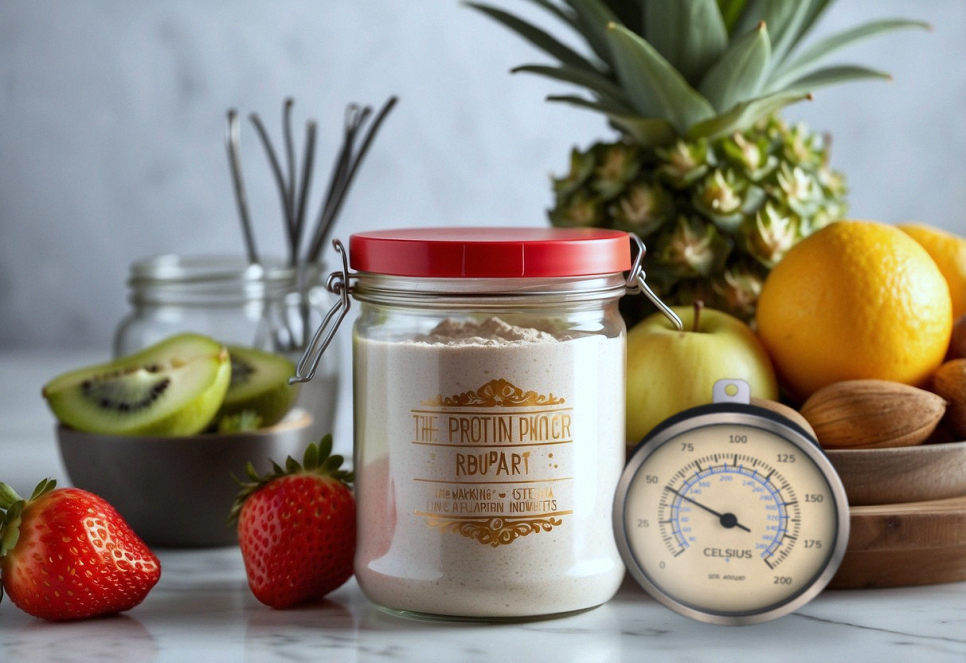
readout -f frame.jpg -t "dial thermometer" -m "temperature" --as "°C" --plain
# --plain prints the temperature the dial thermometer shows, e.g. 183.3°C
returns 50°C
